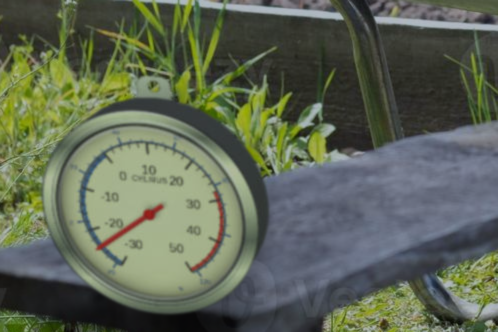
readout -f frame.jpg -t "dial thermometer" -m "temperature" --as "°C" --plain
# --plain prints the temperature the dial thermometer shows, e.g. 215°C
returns -24°C
